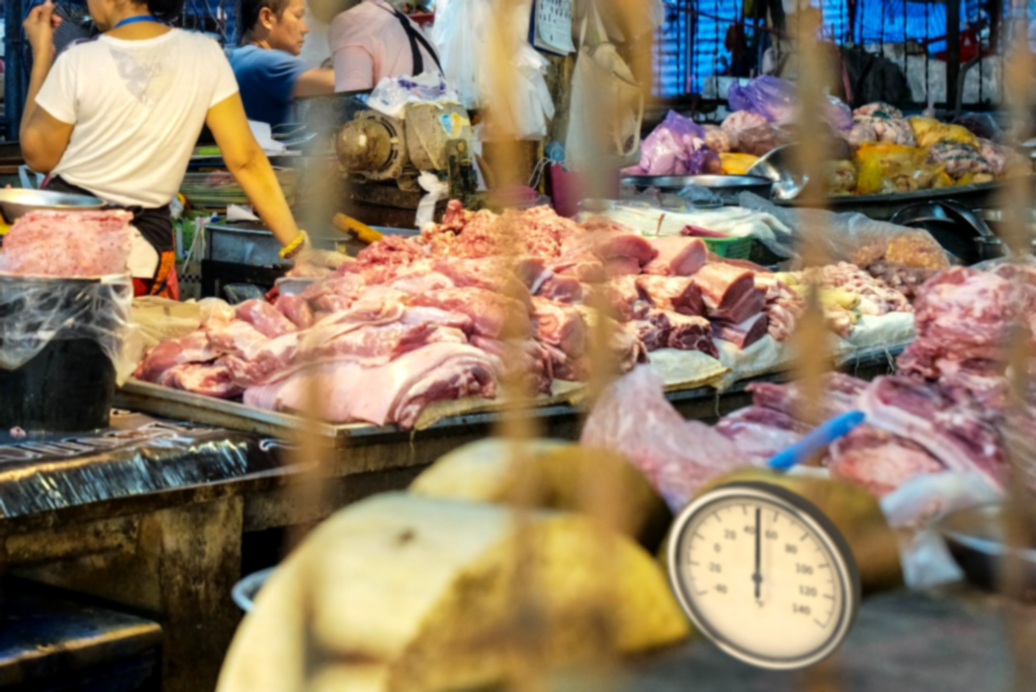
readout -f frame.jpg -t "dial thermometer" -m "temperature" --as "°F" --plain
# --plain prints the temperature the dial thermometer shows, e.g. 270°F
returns 50°F
